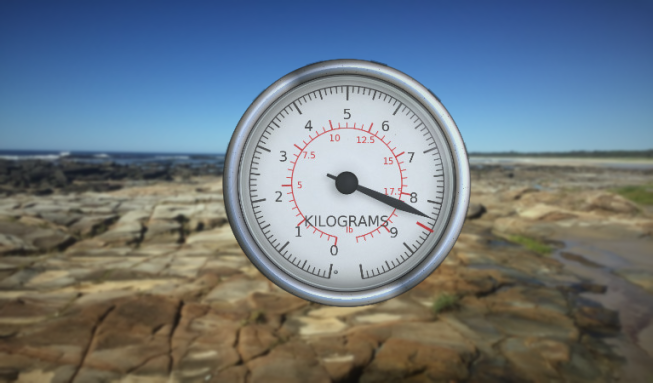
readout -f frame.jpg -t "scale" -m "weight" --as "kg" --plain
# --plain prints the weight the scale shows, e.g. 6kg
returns 8.3kg
